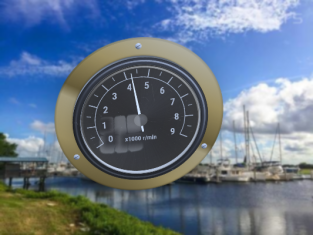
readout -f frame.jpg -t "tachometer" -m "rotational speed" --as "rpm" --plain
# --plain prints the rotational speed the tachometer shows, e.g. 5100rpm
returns 4250rpm
